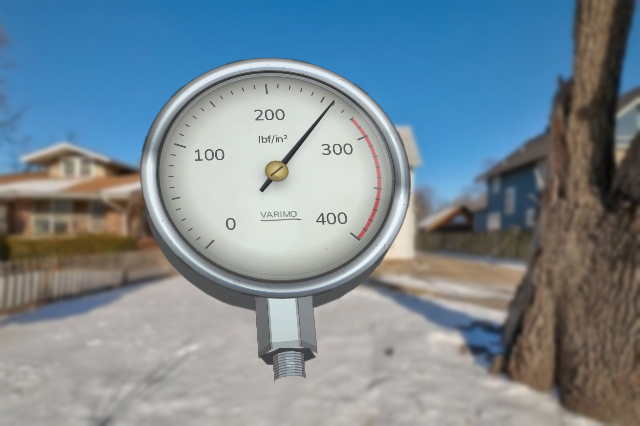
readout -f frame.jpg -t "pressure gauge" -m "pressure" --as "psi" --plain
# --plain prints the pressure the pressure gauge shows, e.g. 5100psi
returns 260psi
